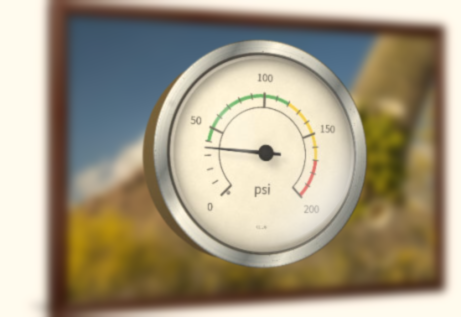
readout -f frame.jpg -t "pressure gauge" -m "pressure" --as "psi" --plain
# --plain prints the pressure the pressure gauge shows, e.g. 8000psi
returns 35psi
